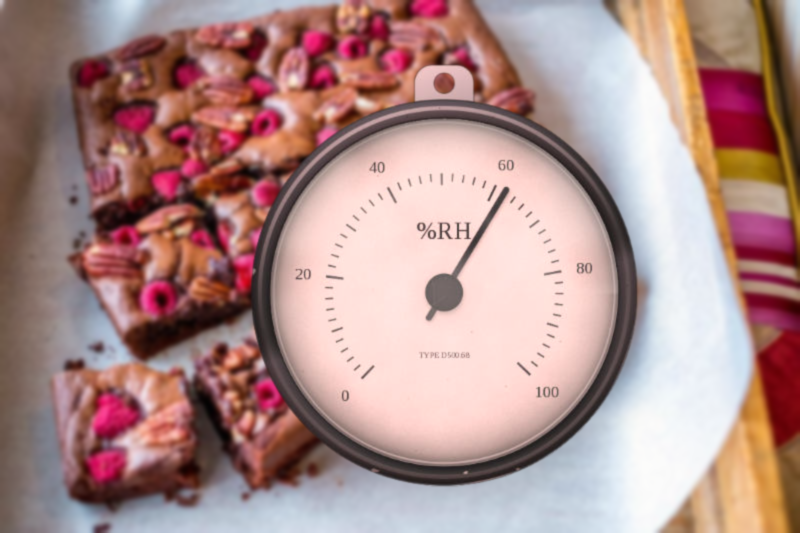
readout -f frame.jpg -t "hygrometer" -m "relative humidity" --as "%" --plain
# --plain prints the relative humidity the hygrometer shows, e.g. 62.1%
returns 62%
